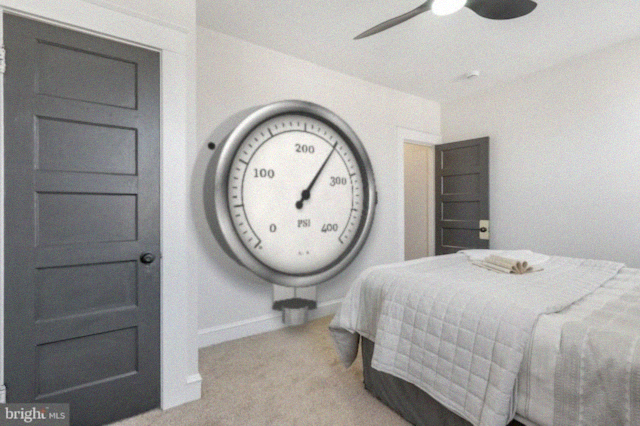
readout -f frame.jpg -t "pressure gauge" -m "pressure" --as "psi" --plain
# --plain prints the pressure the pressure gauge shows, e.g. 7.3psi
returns 250psi
